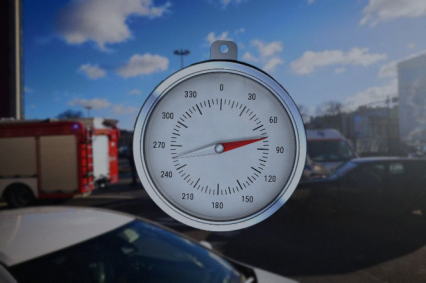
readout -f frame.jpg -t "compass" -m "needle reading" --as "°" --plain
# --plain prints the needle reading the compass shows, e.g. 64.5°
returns 75°
